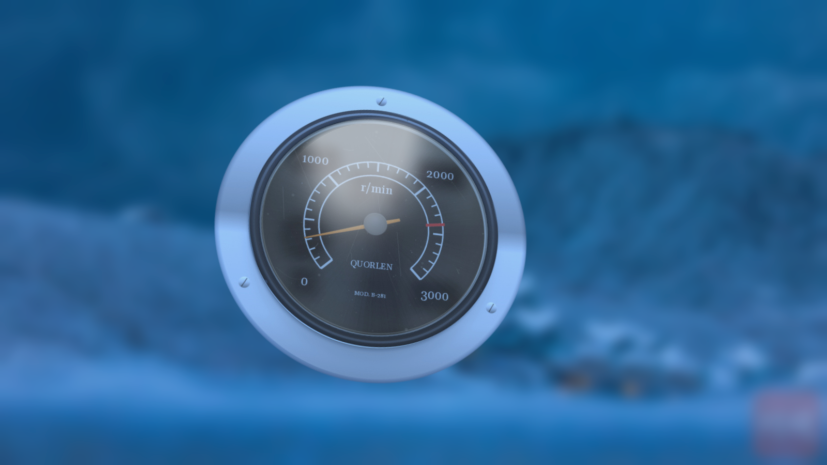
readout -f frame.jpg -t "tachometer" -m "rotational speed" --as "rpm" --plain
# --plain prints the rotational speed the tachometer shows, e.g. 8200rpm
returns 300rpm
